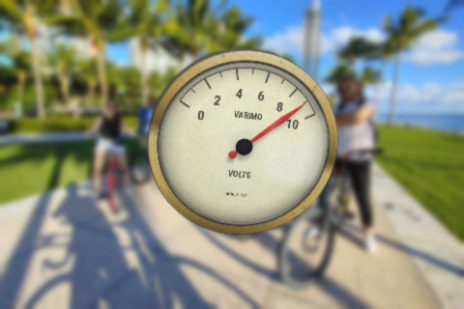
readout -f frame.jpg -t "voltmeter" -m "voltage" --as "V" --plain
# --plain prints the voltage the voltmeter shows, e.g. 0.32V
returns 9V
